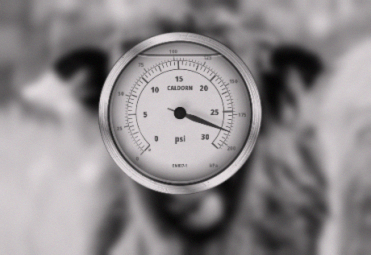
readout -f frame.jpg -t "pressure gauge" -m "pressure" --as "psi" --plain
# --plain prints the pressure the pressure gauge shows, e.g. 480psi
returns 27.5psi
